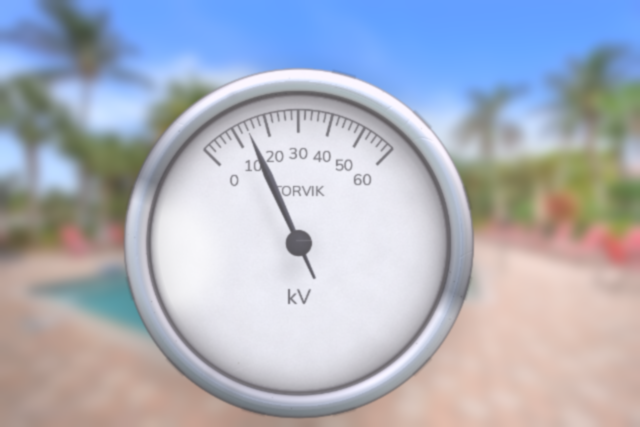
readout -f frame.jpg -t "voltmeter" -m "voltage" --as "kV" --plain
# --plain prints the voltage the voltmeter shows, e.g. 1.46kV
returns 14kV
